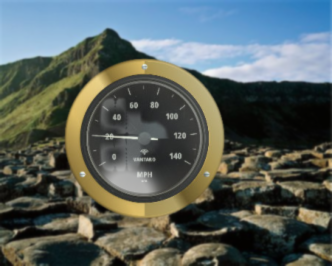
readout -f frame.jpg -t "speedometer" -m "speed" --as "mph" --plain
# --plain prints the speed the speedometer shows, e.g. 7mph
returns 20mph
